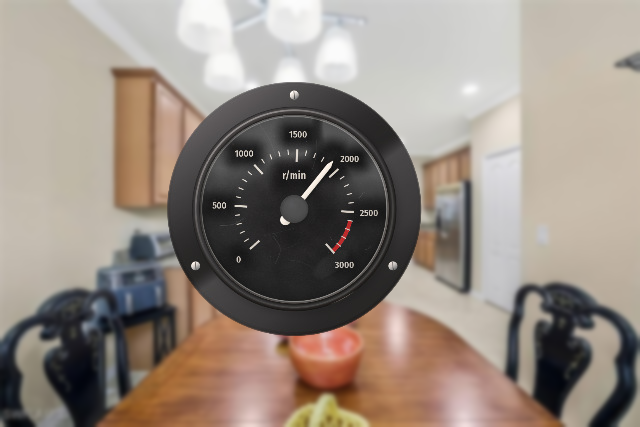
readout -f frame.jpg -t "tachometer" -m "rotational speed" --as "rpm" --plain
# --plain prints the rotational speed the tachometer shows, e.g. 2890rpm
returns 1900rpm
